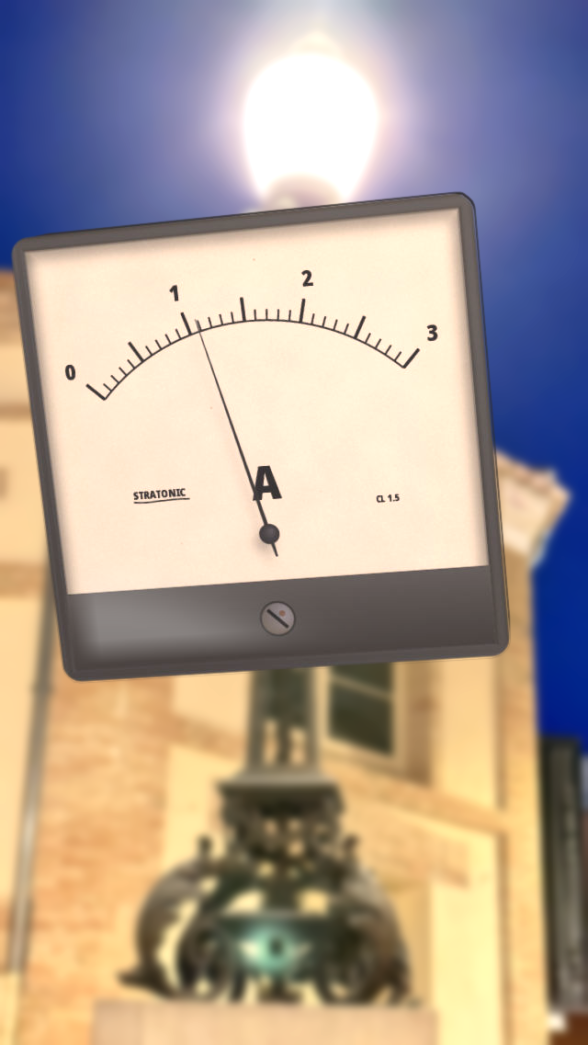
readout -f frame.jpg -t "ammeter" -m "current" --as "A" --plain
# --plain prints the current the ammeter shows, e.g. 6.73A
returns 1.1A
